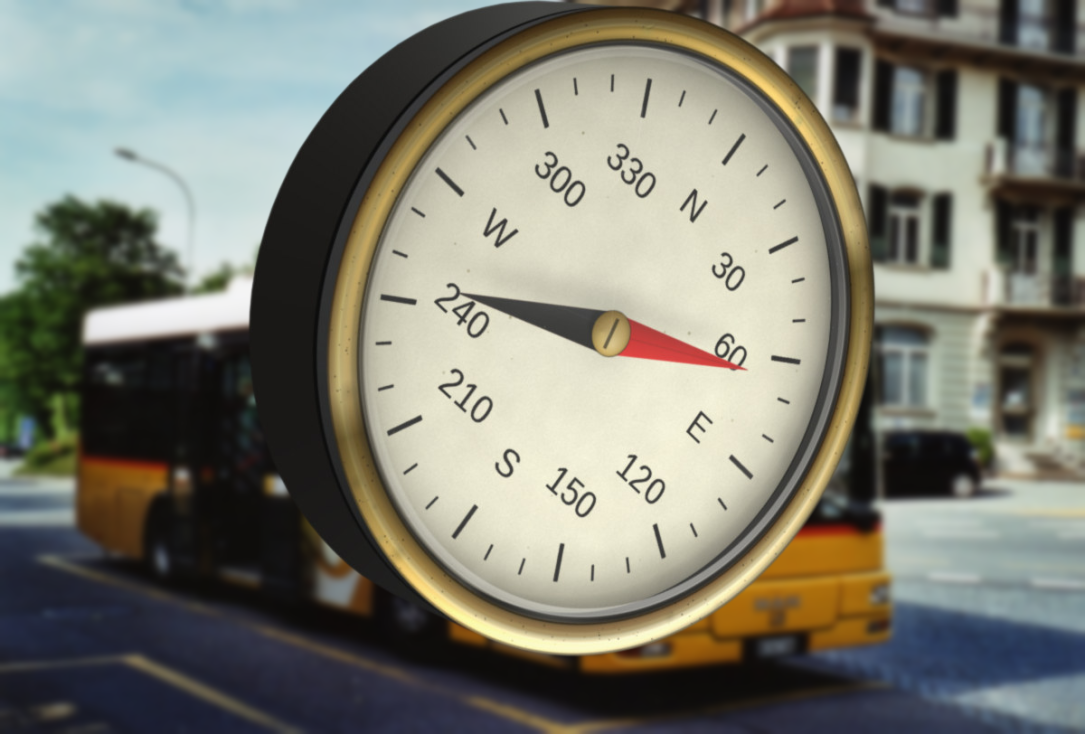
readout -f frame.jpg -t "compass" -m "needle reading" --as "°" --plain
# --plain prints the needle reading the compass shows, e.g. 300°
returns 65°
